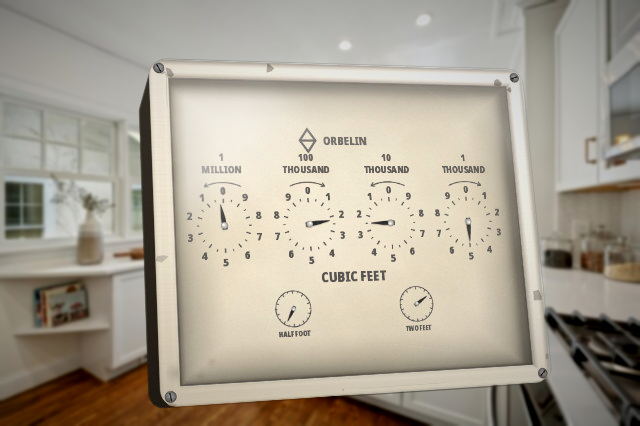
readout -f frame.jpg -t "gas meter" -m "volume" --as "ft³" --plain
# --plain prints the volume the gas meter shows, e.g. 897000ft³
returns 22500ft³
